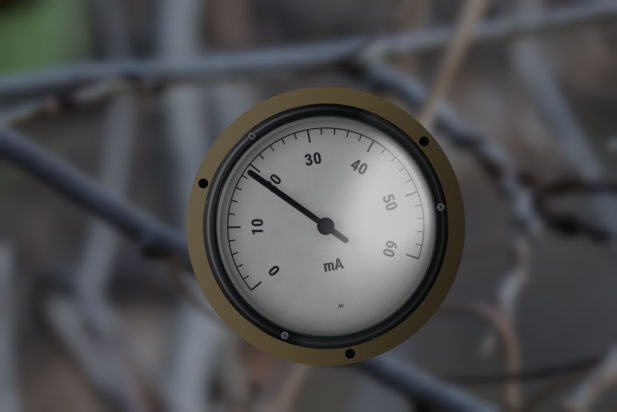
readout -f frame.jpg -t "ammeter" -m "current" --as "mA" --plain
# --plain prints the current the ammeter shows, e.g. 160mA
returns 19mA
